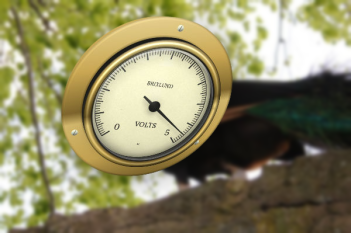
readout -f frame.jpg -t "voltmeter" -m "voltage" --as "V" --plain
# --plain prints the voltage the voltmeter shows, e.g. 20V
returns 4.75V
